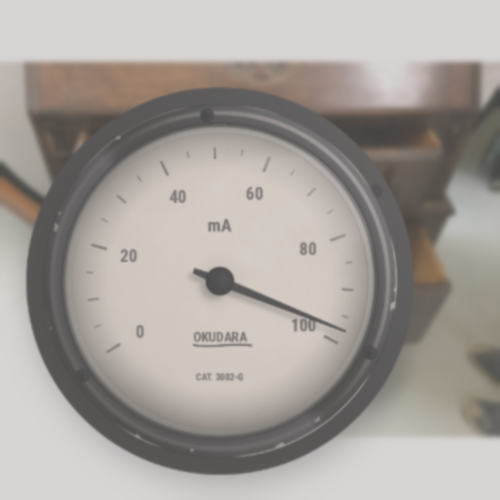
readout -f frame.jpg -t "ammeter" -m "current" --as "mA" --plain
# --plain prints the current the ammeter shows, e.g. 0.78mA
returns 97.5mA
